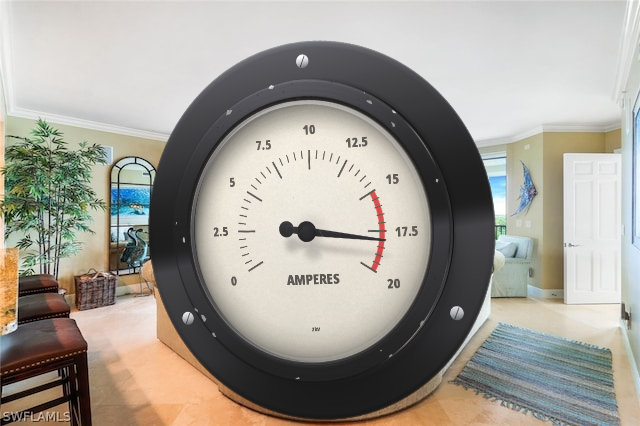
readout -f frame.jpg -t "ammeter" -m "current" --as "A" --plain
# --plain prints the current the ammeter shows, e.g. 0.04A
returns 18A
